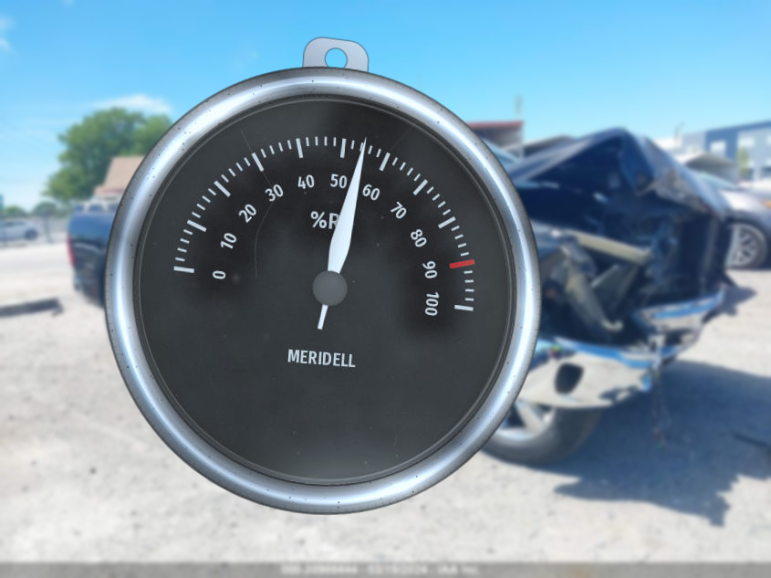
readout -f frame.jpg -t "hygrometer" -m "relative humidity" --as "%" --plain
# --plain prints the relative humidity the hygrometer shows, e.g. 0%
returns 54%
